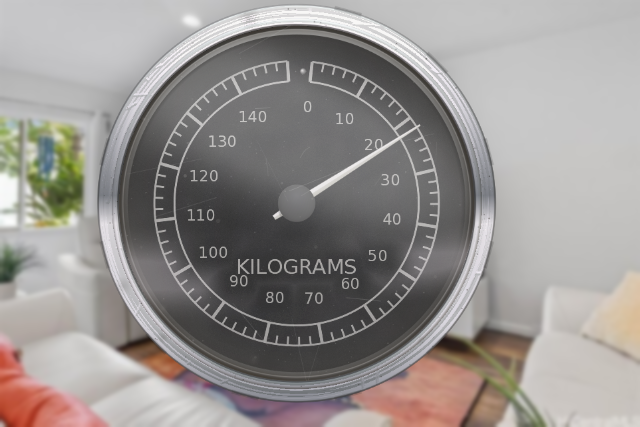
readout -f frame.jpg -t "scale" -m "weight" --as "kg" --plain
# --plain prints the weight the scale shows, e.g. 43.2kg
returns 22kg
